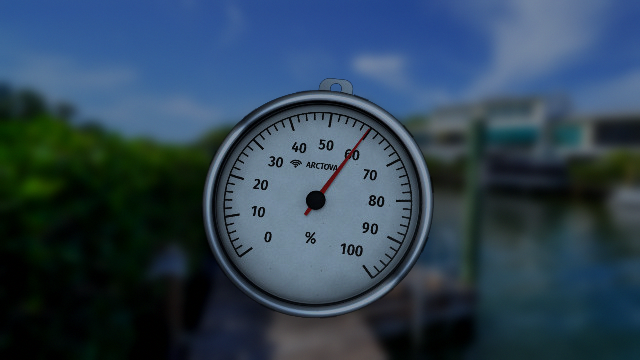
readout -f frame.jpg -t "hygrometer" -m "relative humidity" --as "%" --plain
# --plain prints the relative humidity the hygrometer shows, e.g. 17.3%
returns 60%
